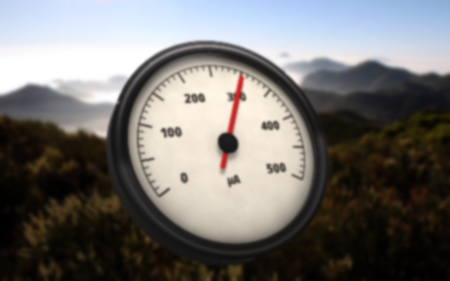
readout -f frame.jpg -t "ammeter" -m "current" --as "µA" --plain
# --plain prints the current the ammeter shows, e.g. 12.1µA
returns 300µA
